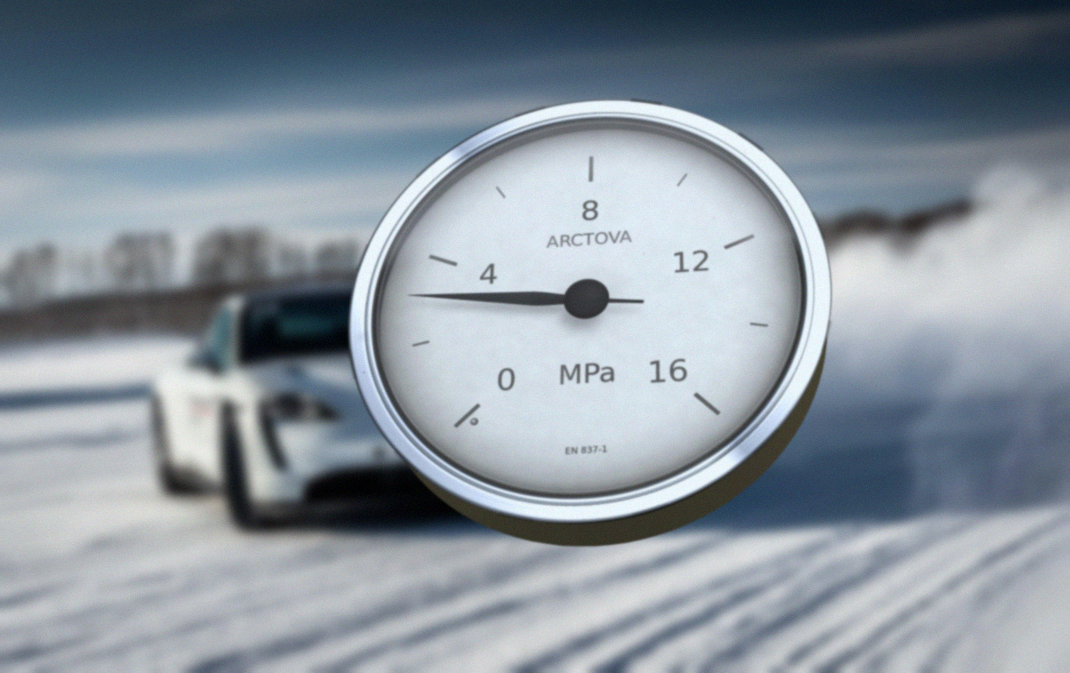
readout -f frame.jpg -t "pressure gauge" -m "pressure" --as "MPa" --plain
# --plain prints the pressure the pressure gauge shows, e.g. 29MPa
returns 3MPa
